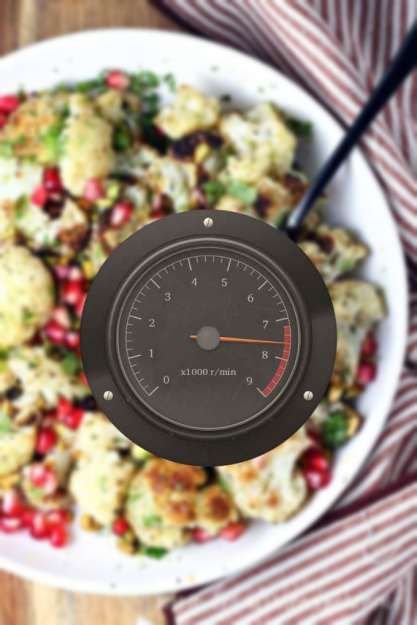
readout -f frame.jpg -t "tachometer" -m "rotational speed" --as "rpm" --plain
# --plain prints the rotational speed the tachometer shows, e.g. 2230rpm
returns 7600rpm
